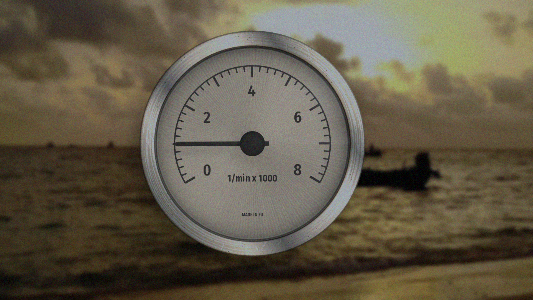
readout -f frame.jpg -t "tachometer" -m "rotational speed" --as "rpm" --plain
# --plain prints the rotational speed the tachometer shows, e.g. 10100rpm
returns 1000rpm
